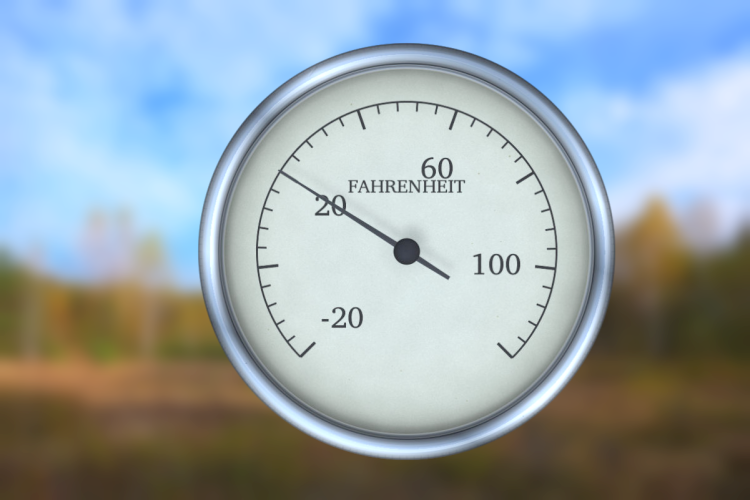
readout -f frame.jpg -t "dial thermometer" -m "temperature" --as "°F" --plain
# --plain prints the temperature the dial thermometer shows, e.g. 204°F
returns 20°F
